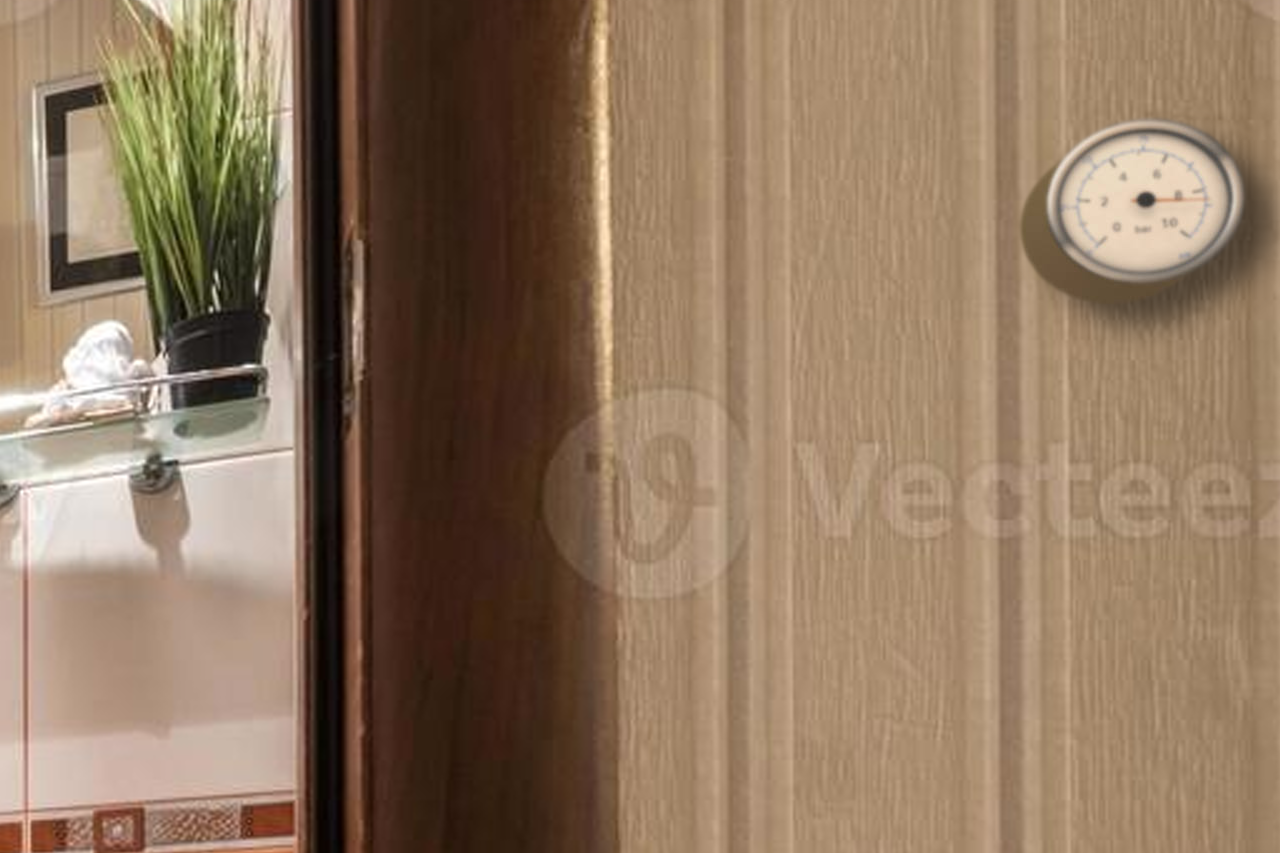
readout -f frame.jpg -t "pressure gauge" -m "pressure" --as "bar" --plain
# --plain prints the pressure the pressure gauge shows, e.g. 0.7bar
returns 8.5bar
